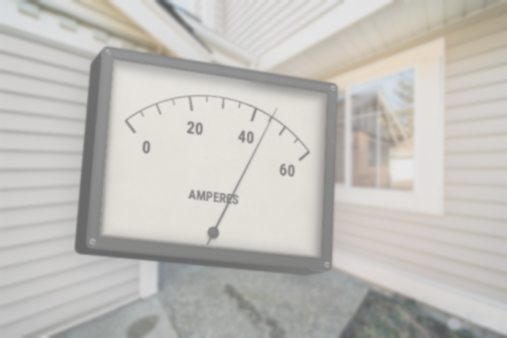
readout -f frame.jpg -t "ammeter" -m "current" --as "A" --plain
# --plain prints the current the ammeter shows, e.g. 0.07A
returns 45A
